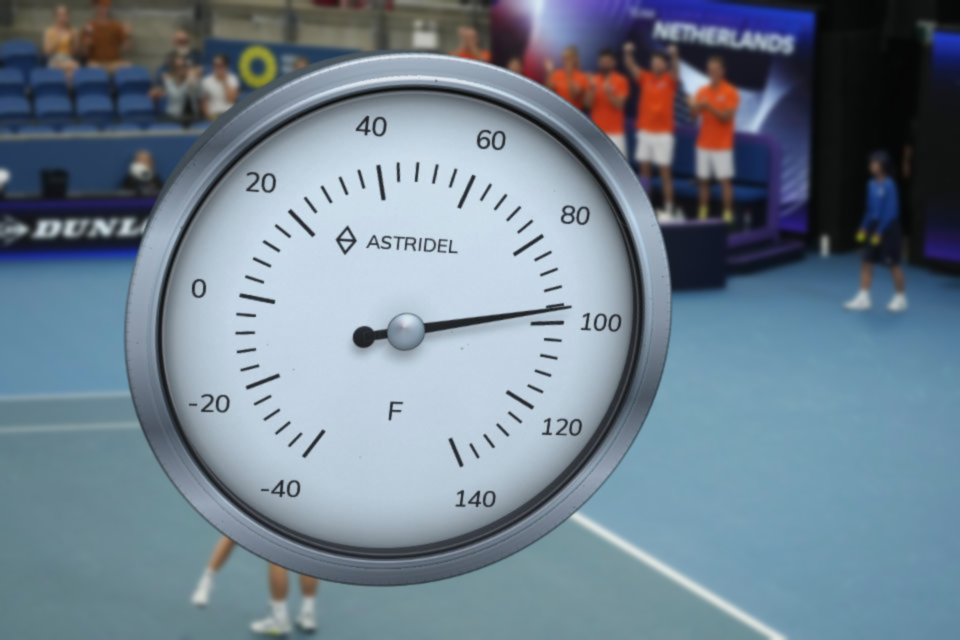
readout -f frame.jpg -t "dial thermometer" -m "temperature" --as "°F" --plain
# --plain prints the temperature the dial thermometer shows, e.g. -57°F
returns 96°F
